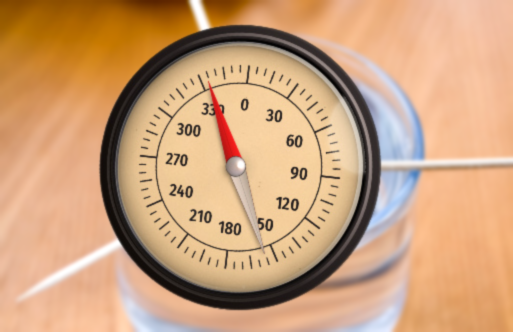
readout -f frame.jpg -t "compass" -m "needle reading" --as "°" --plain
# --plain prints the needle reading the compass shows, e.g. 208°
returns 335°
